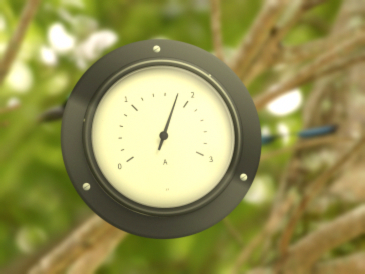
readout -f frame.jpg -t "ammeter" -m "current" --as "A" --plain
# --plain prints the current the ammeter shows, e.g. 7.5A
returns 1.8A
